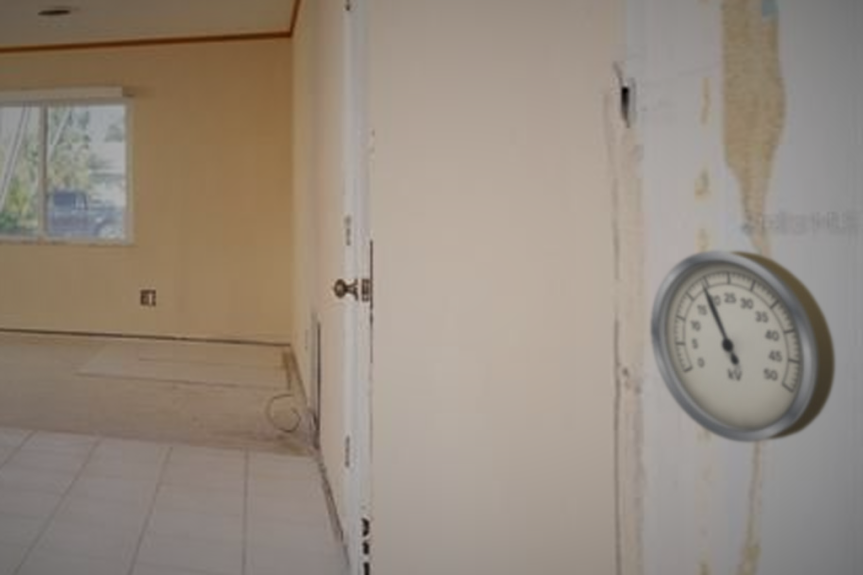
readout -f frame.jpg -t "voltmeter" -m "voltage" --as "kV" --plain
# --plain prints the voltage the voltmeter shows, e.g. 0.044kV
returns 20kV
